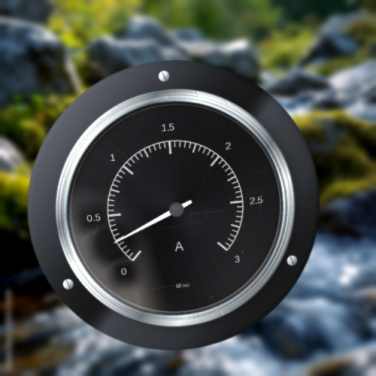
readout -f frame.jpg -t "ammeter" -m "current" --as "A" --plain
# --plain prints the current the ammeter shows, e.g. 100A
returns 0.25A
